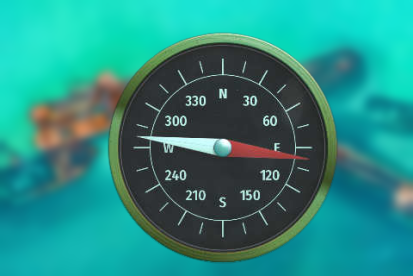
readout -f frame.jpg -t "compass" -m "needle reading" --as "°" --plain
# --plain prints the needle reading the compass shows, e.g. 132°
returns 97.5°
